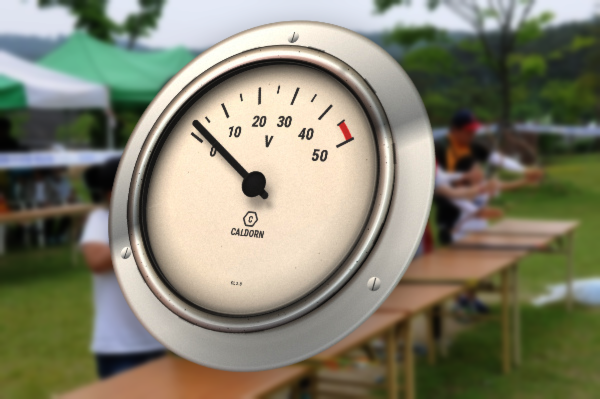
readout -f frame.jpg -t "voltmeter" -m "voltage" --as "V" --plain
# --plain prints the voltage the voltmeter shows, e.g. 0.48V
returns 2.5V
